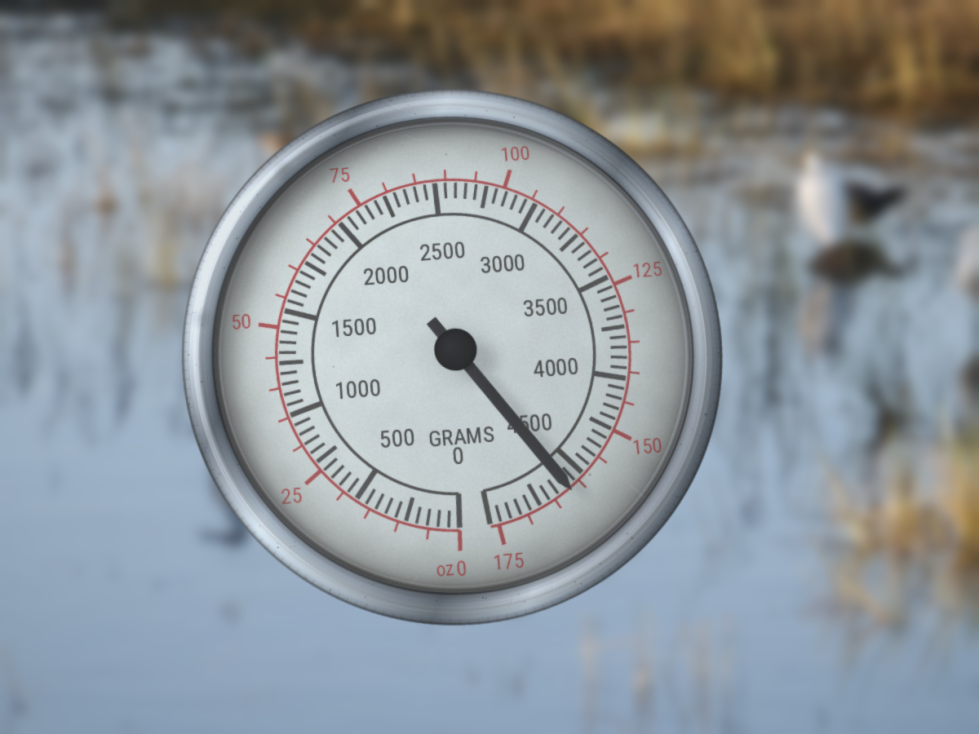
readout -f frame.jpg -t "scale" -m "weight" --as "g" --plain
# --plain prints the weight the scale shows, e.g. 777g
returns 4600g
